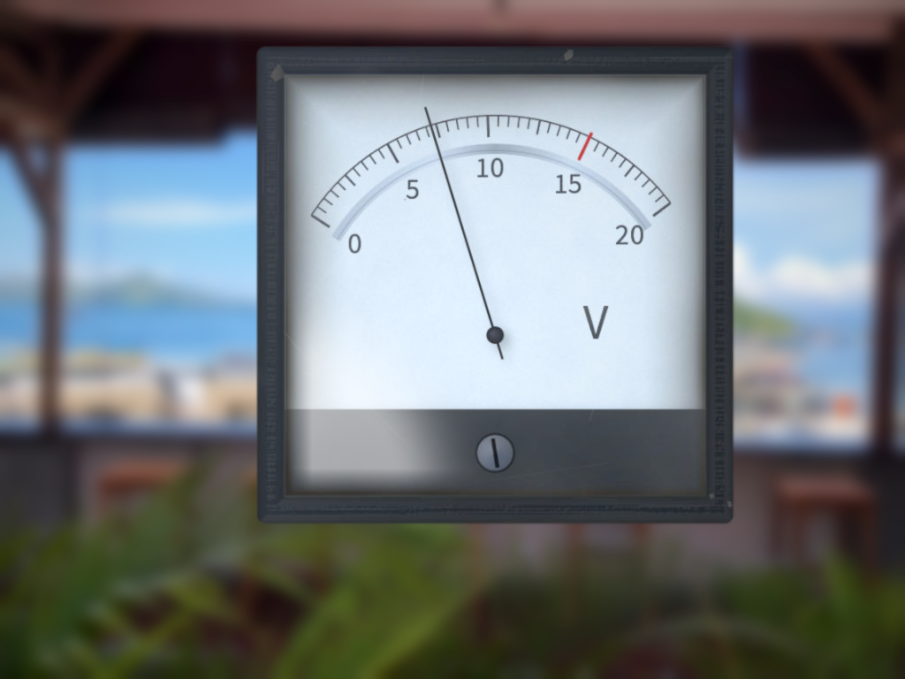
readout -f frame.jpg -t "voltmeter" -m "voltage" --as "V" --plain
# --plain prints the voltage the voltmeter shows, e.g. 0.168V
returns 7.25V
